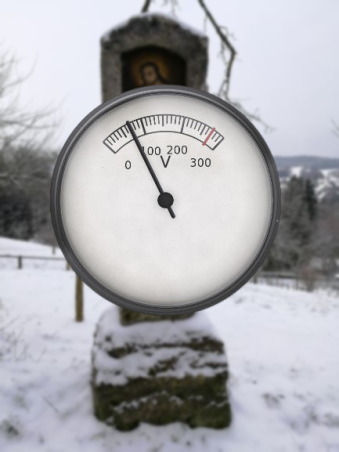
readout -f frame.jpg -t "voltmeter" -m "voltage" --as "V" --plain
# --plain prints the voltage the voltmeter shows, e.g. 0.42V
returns 70V
